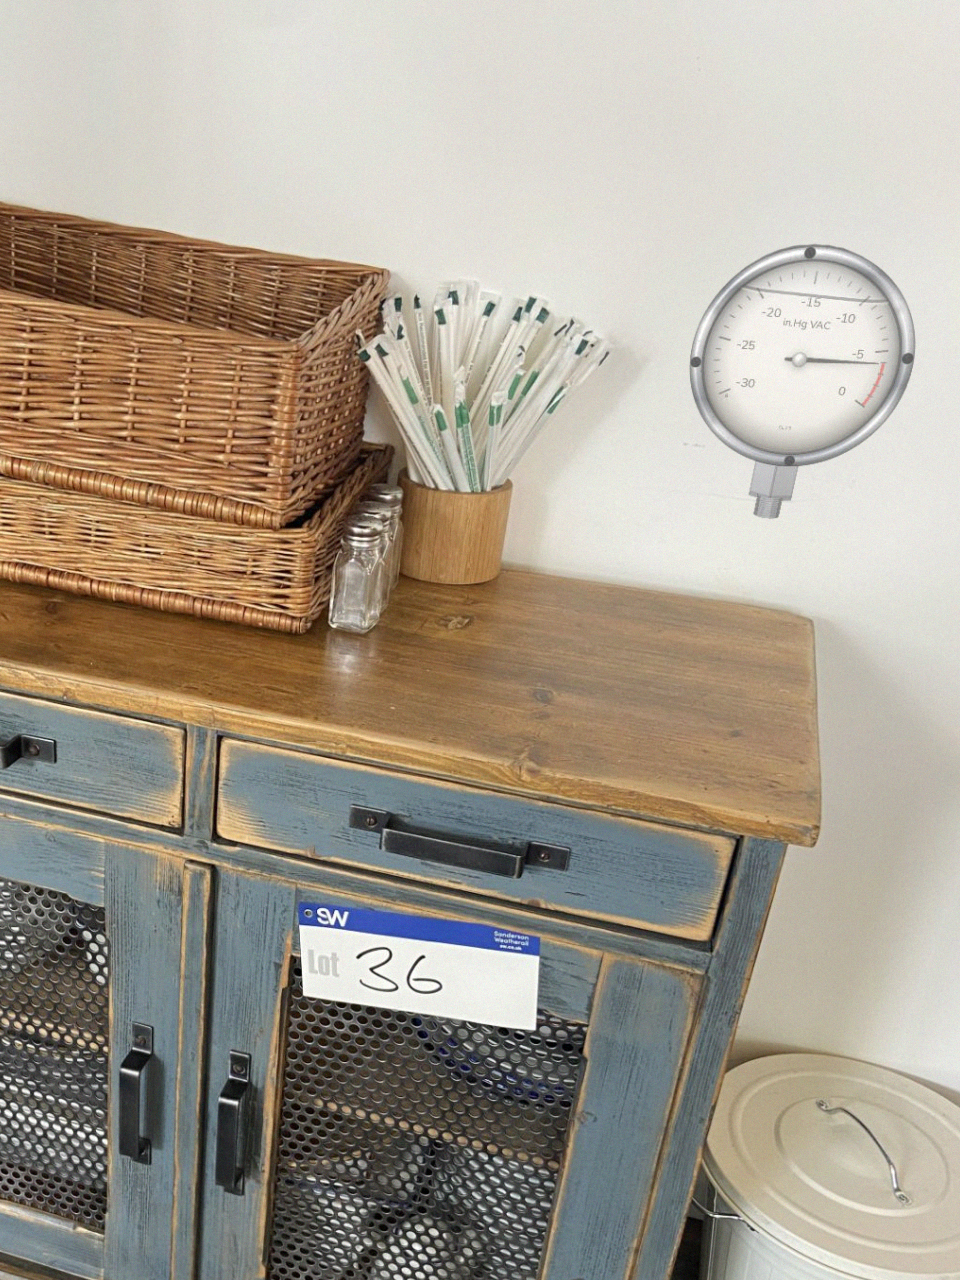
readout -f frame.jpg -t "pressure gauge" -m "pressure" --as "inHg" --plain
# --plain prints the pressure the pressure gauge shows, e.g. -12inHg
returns -4inHg
